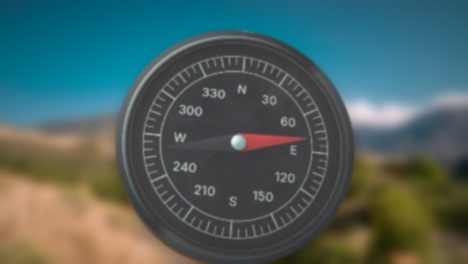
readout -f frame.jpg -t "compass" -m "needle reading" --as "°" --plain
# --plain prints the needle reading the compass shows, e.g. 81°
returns 80°
